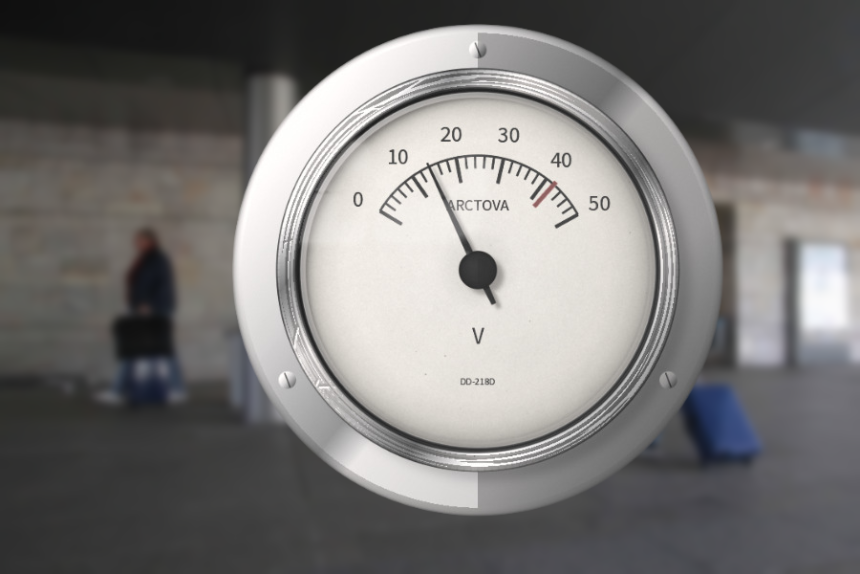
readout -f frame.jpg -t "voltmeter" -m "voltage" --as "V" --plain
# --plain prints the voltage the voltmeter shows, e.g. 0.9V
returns 14V
